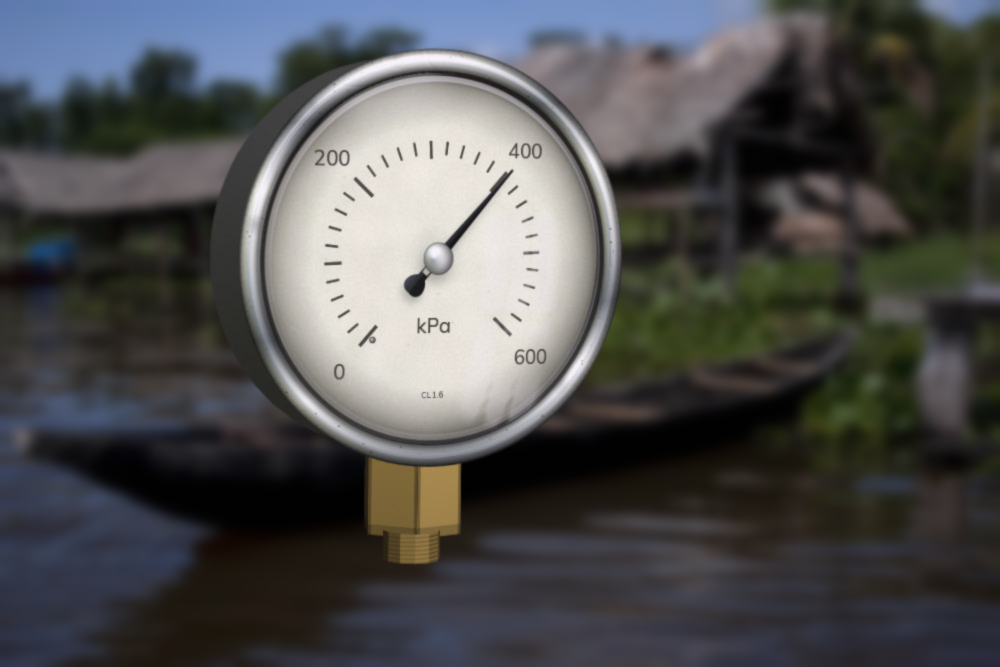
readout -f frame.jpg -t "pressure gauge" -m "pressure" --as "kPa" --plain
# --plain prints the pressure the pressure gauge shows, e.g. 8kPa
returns 400kPa
